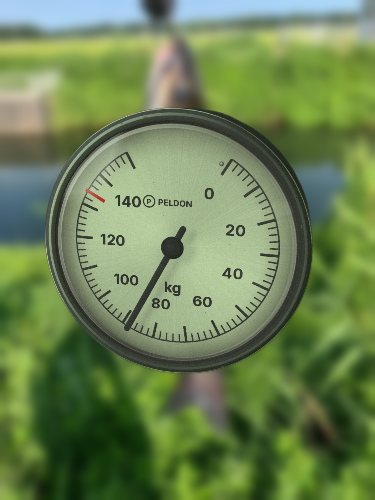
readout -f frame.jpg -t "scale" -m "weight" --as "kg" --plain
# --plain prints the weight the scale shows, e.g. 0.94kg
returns 88kg
